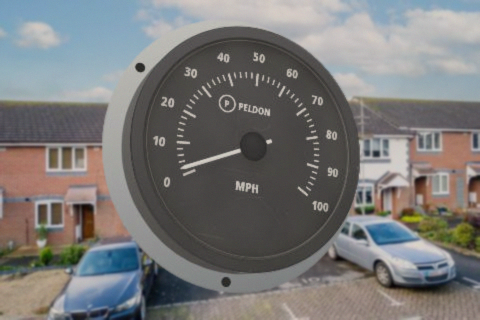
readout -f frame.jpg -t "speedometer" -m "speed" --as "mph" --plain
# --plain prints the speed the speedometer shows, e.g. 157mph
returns 2mph
